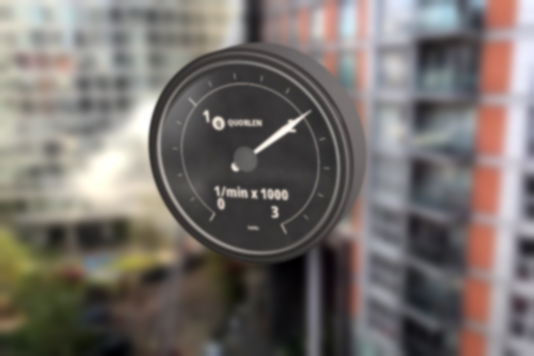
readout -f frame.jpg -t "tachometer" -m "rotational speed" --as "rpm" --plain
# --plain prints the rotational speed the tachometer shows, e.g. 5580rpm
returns 2000rpm
